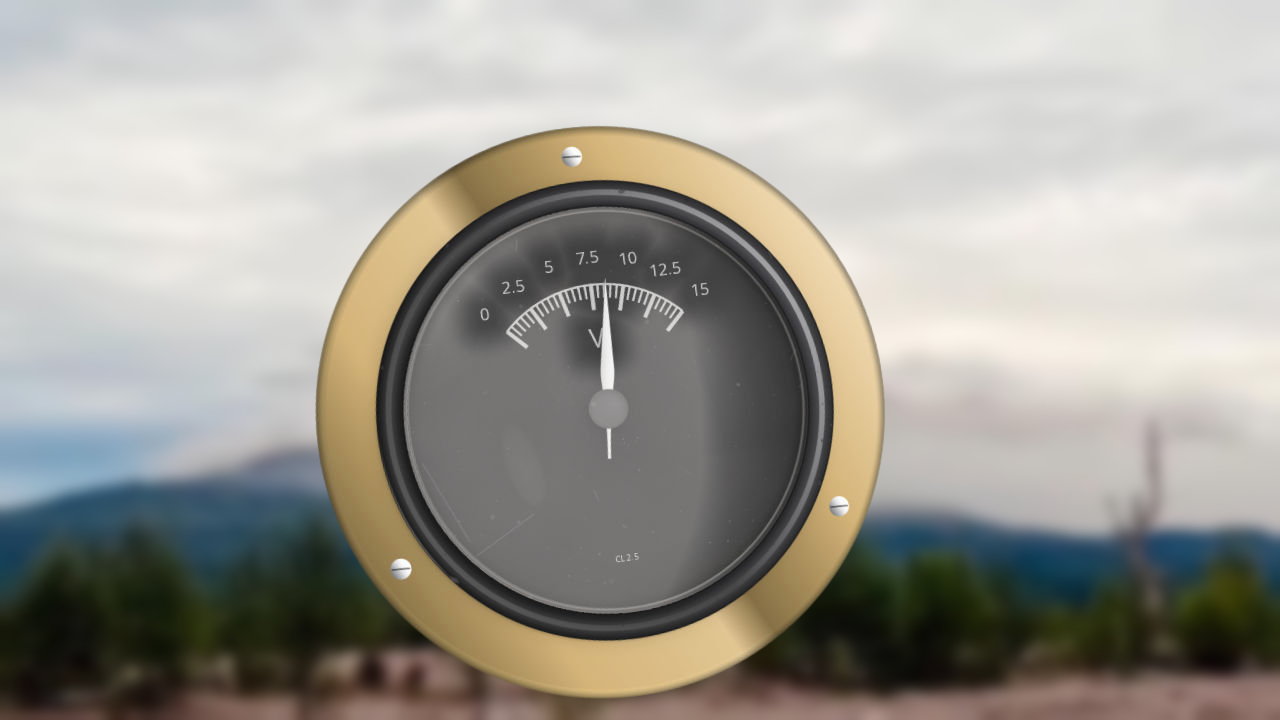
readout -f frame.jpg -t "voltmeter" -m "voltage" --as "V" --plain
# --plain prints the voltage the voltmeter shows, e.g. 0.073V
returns 8.5V
